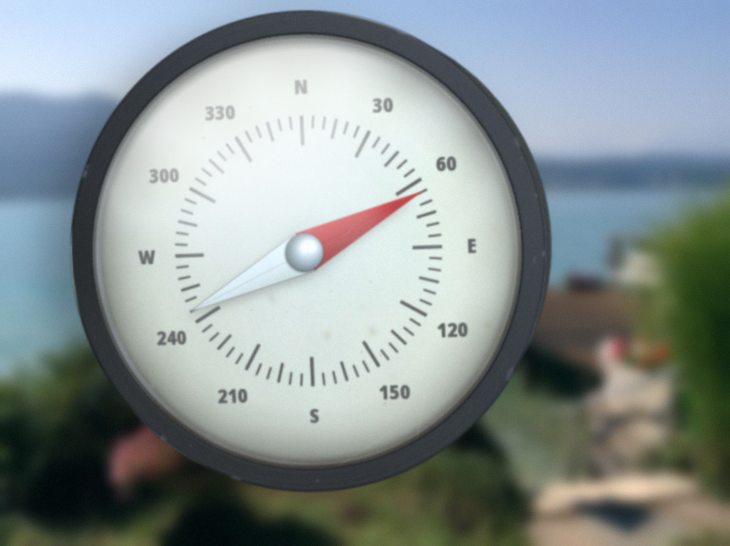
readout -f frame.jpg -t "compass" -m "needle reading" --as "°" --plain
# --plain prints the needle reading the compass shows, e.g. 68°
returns 65°
